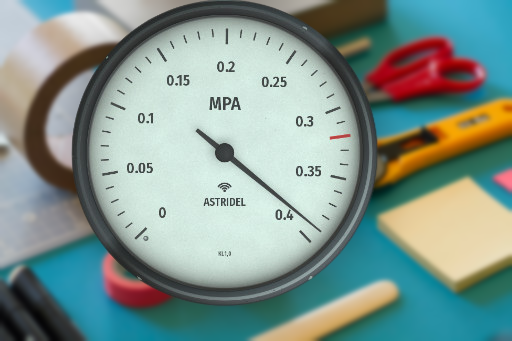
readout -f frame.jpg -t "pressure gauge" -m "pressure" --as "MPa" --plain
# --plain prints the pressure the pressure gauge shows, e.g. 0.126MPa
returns 0.39MPa
